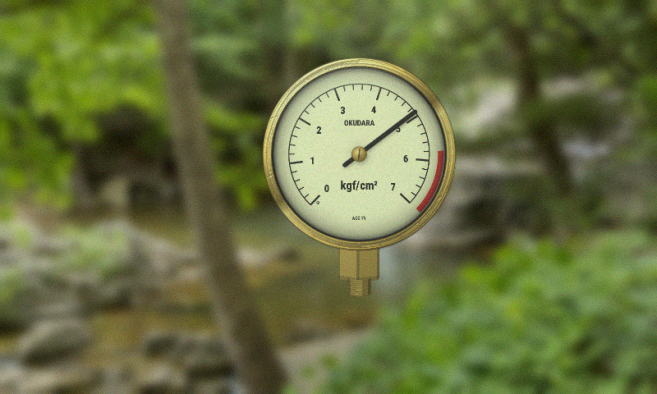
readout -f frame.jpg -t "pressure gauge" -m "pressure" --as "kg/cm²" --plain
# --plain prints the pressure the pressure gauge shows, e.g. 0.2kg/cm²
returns 4.9kg/cm²
